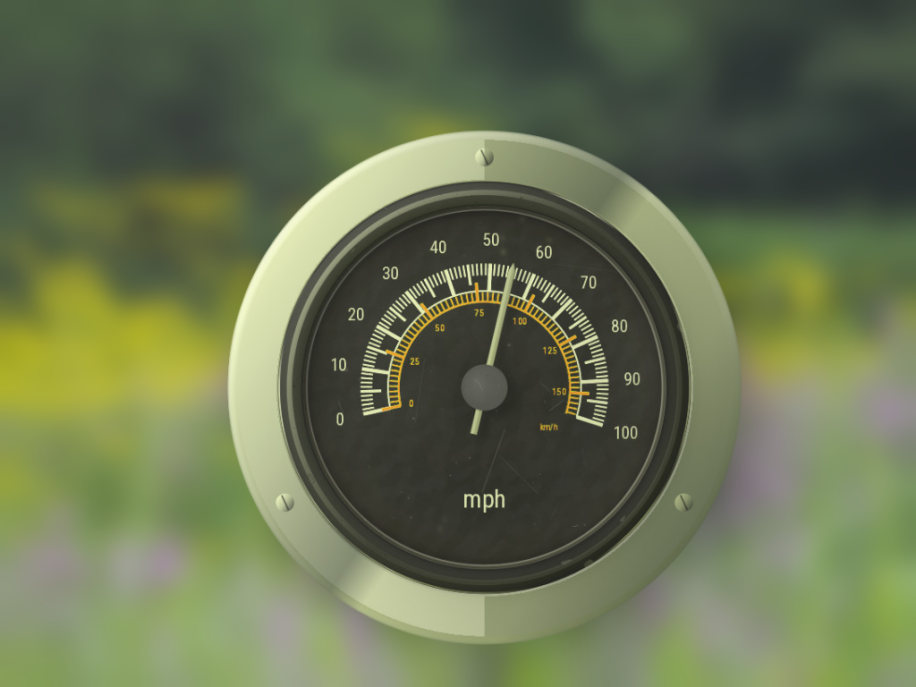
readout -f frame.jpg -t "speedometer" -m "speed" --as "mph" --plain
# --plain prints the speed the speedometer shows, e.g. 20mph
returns 55mph
